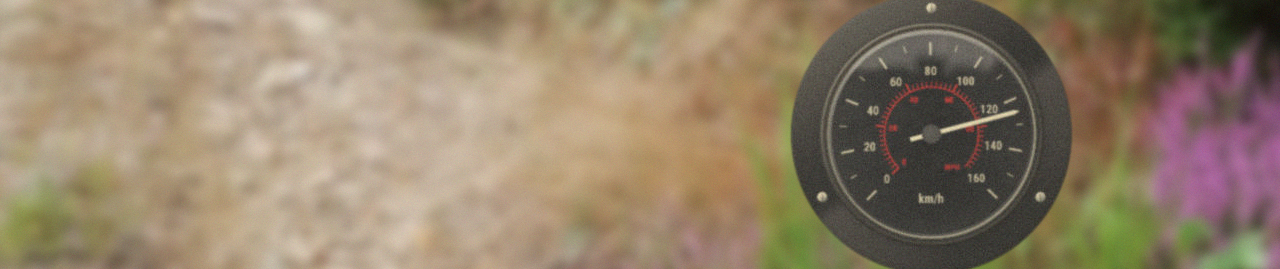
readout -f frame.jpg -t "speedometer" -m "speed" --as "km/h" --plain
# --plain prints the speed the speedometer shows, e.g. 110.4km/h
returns 125km/h
